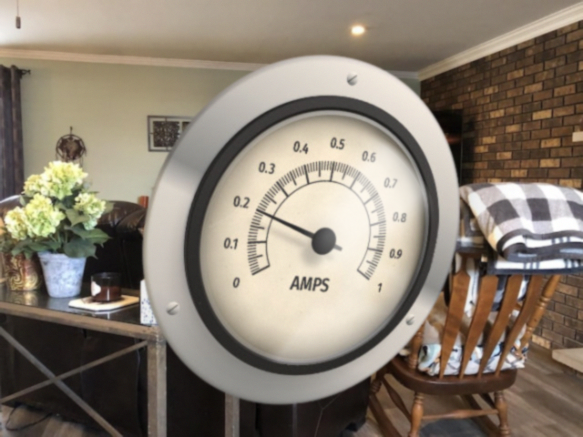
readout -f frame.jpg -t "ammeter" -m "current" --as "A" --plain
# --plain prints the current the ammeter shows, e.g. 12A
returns 0.2A
